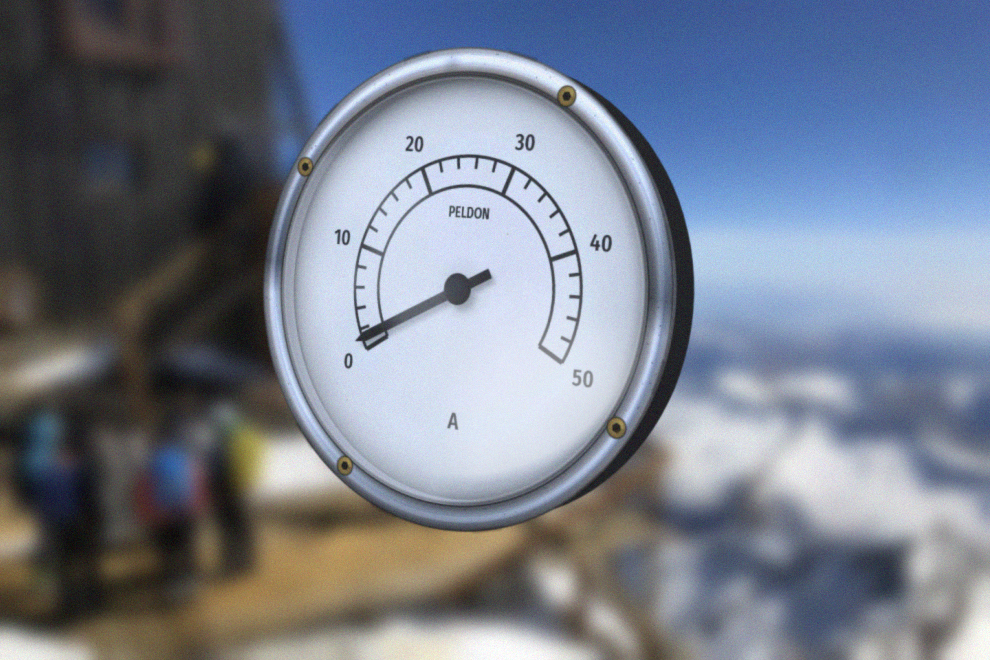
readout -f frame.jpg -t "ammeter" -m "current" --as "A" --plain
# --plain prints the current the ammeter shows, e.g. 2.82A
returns 1A
